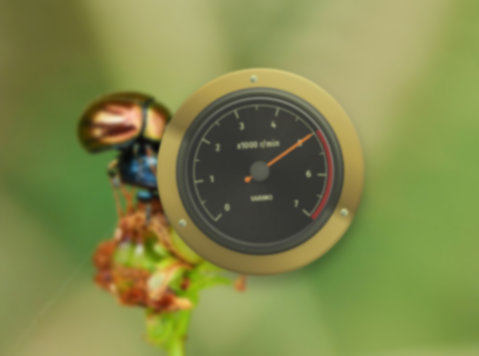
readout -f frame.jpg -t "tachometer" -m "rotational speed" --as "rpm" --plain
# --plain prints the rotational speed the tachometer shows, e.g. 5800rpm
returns 5000rpm
